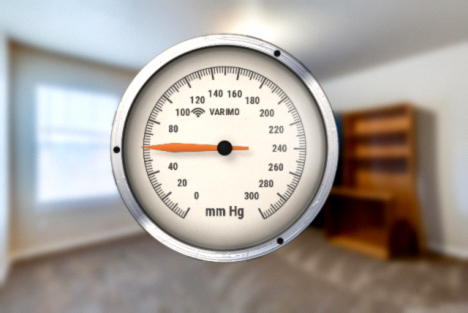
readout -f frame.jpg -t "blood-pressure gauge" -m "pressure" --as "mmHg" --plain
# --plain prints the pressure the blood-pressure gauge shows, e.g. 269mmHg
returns 60mmHg
